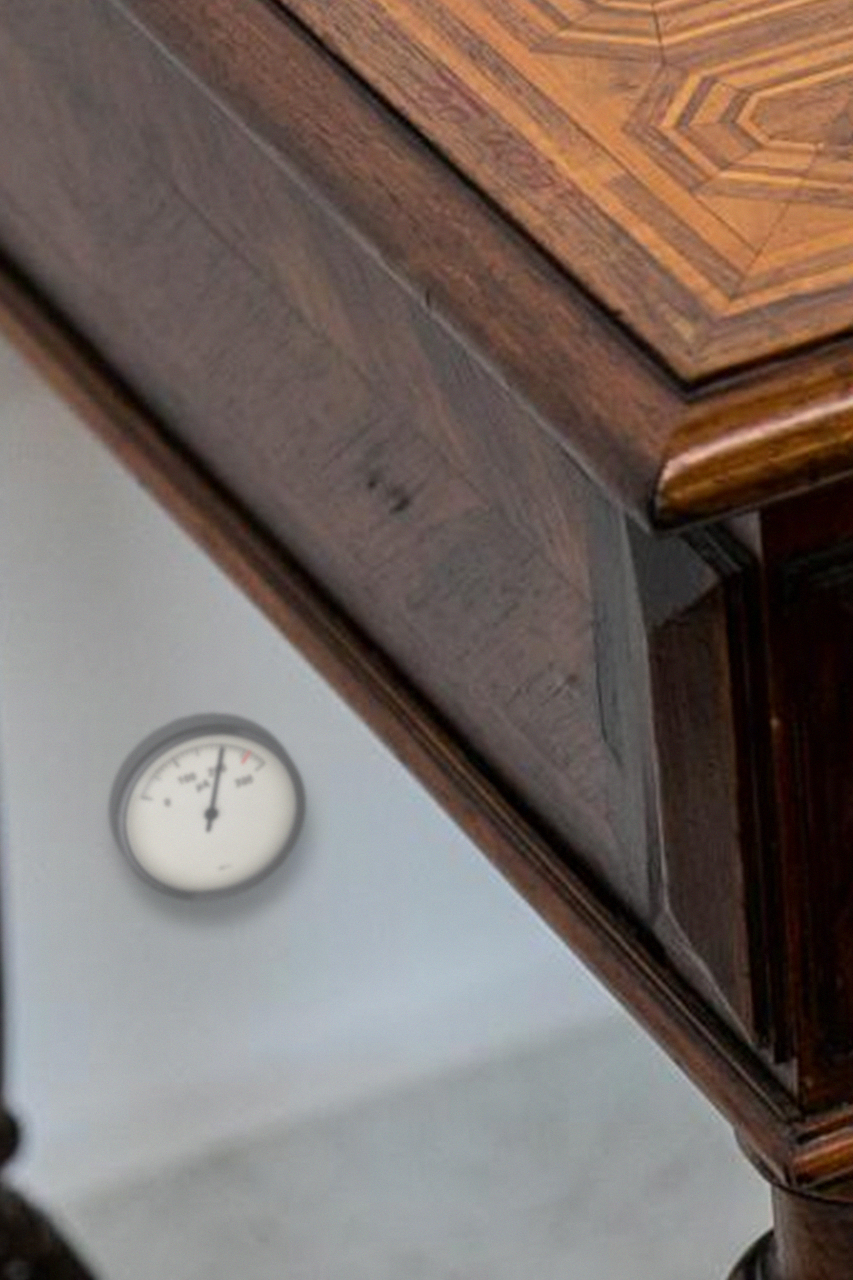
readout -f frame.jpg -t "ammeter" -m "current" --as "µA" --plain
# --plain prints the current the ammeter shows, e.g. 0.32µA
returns 200µA
